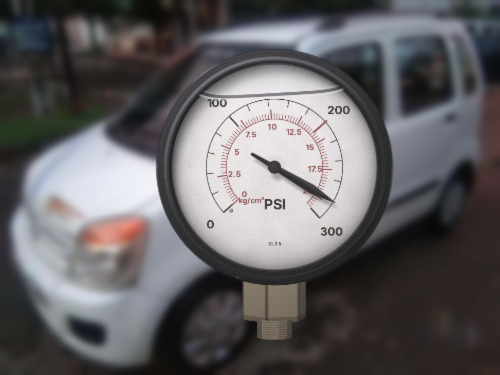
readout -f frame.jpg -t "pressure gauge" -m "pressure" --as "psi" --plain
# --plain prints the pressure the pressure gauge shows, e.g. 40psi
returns 280psi
